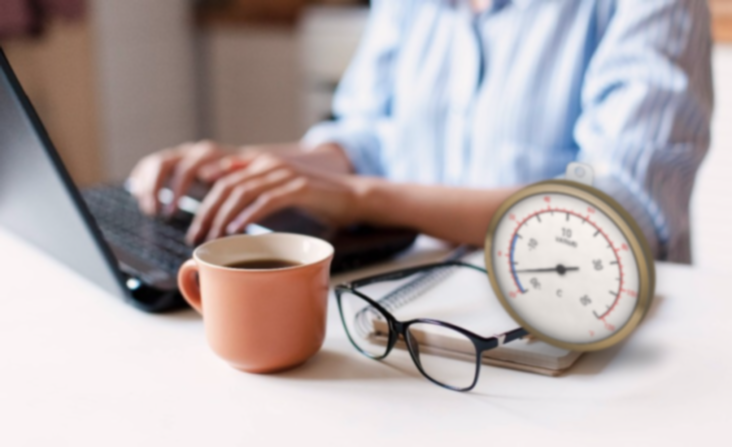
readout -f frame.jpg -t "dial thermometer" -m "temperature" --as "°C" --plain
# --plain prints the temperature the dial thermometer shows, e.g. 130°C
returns -22.5°C
